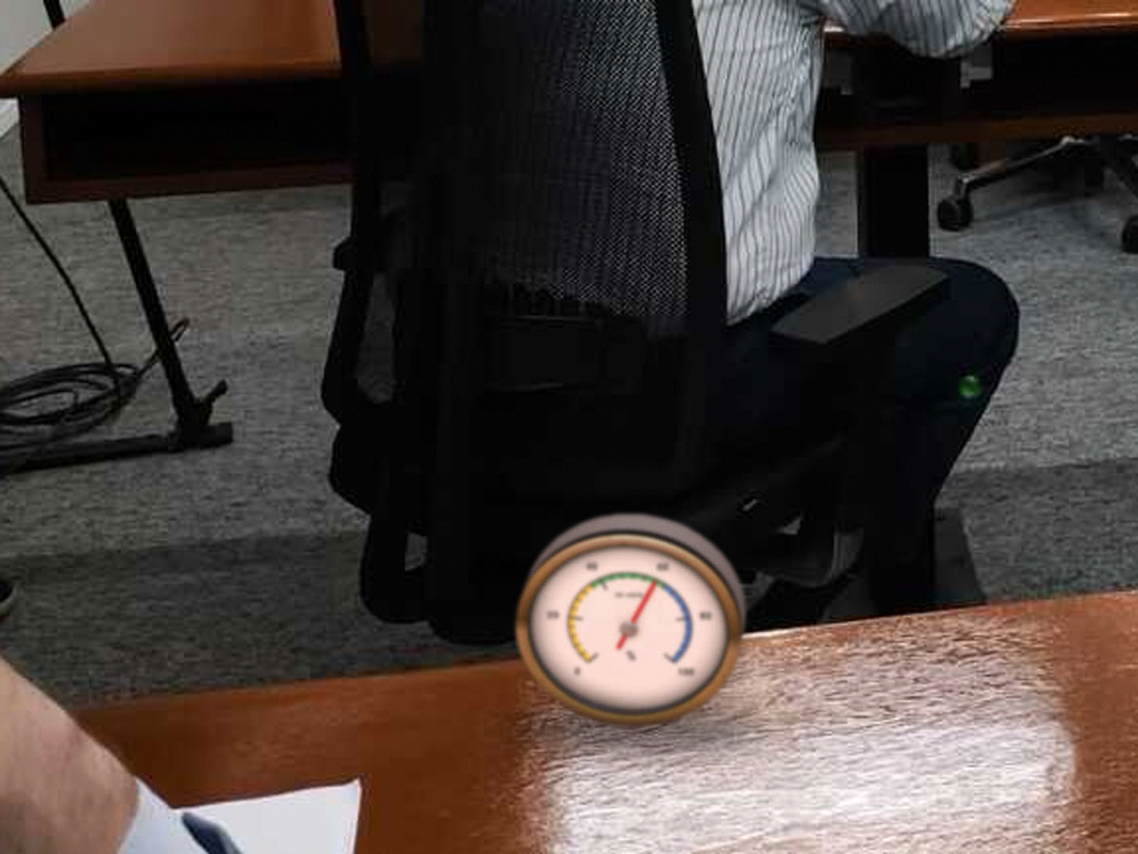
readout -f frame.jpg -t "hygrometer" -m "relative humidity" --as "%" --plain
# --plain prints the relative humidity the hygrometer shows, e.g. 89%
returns 60%
